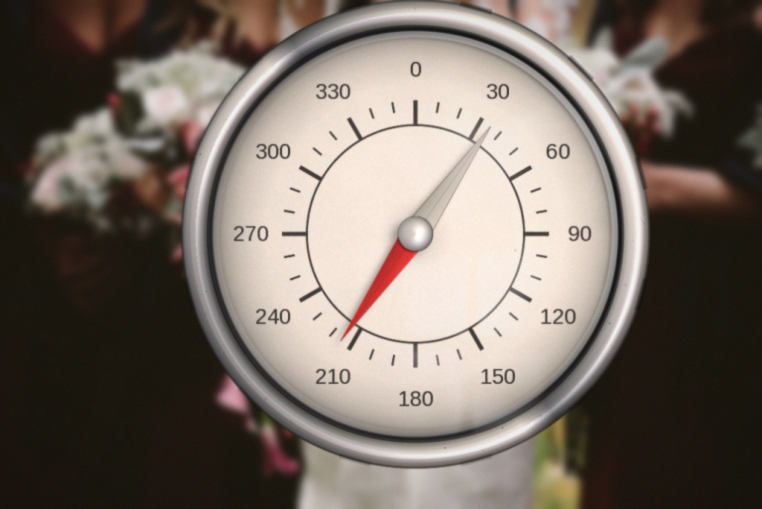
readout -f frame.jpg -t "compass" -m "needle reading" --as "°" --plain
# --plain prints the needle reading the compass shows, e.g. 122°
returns 215°
